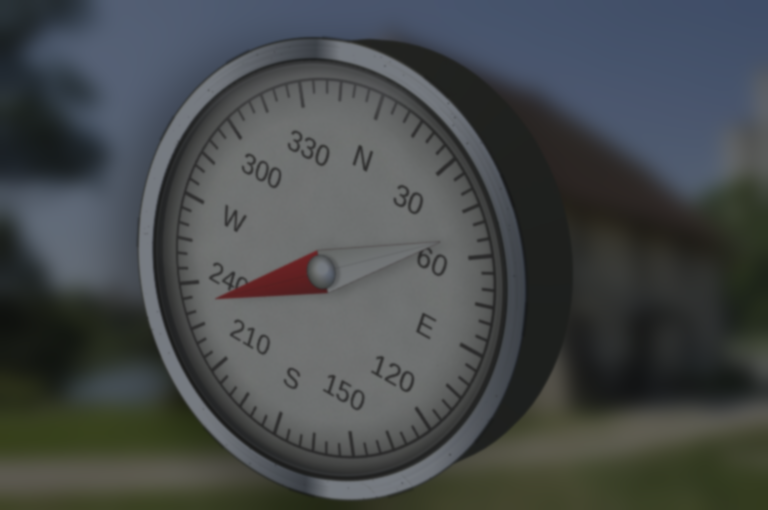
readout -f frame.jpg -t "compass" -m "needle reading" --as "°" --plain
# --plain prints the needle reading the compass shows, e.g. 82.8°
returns 232.5°
